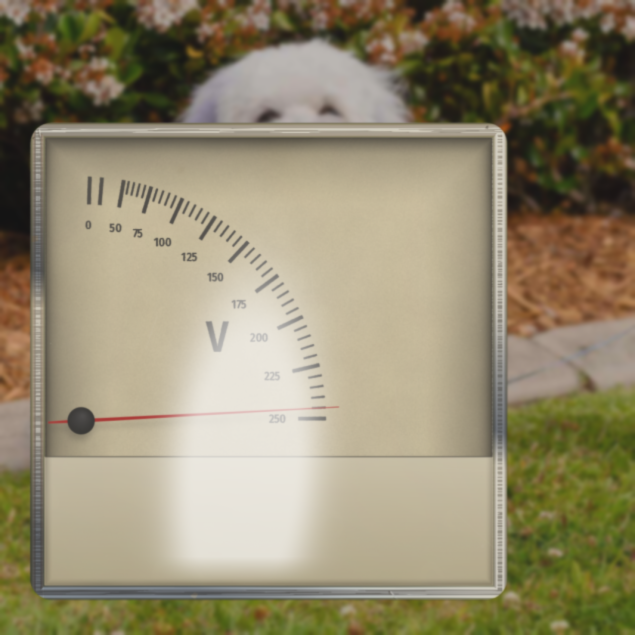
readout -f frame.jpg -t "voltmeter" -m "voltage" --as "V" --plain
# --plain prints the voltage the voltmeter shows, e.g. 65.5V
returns 245V
